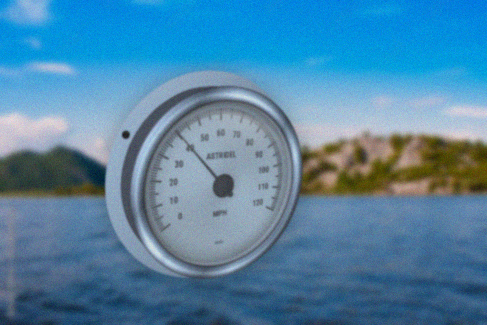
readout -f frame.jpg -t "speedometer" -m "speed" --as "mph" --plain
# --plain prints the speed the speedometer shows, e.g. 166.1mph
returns 40mph
